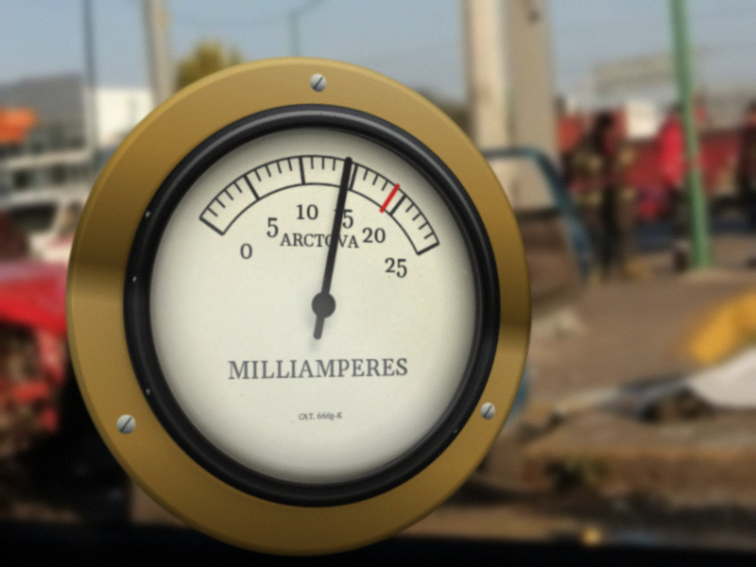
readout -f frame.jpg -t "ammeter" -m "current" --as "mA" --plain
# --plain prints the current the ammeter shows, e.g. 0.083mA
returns 14mA
